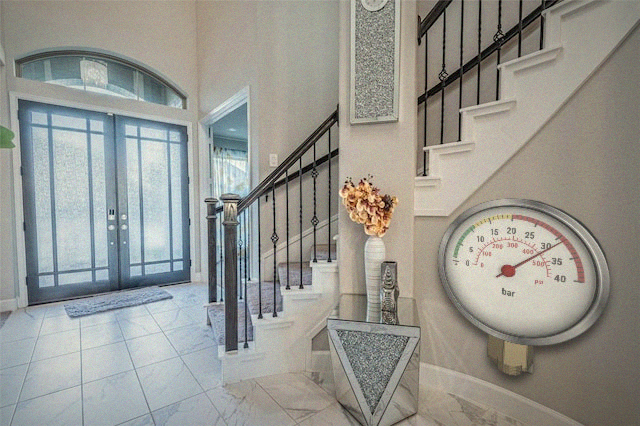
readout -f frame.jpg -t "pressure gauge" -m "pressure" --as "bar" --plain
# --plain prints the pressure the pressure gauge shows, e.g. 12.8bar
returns 31bar
